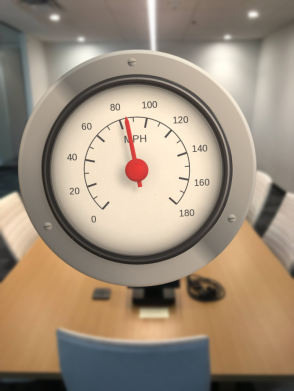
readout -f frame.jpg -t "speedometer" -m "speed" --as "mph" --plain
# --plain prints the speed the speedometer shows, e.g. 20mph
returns 85mph
